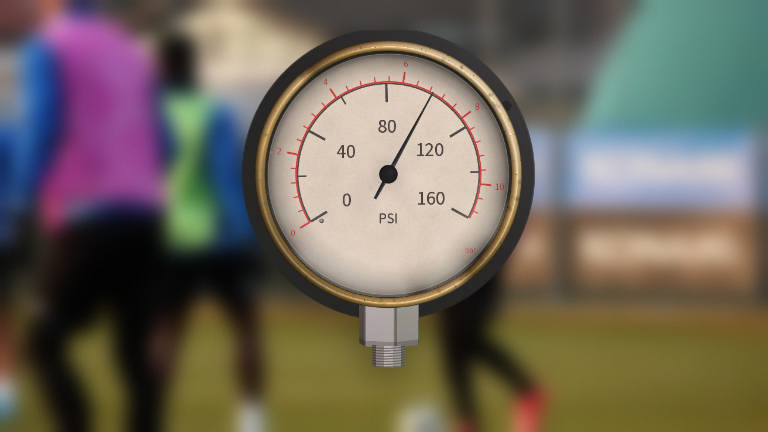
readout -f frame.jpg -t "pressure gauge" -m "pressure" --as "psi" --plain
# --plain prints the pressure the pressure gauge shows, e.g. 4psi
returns 100psi
